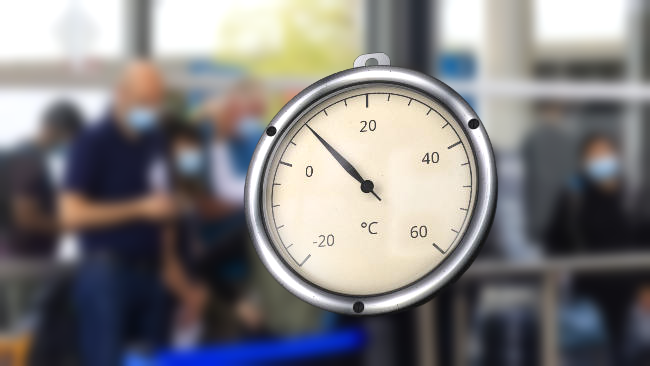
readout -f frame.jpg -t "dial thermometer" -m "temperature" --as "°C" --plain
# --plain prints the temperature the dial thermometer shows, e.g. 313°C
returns 8°C
